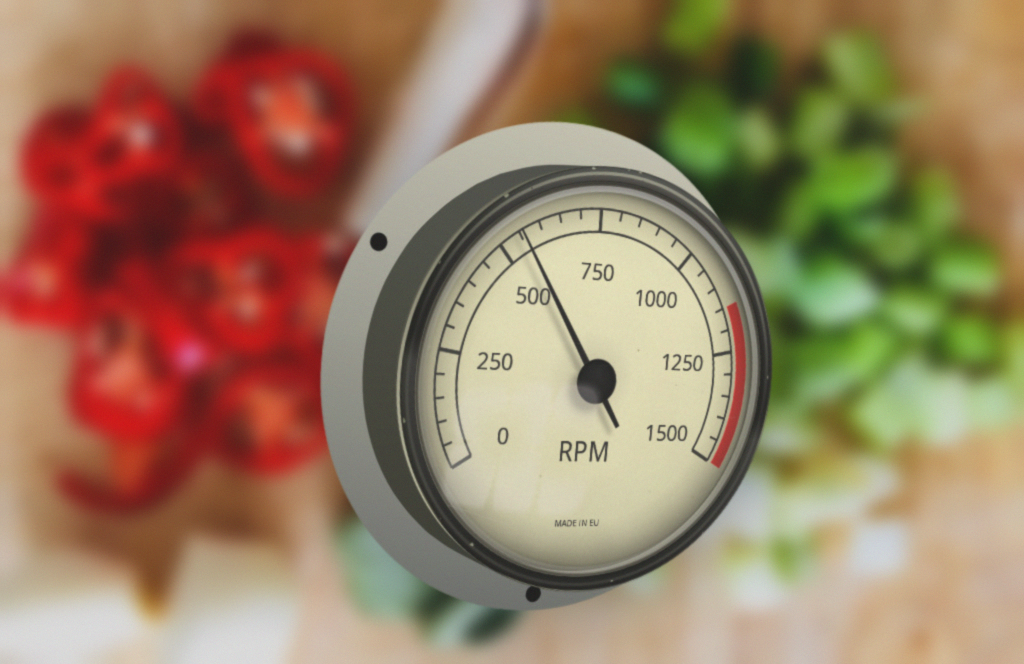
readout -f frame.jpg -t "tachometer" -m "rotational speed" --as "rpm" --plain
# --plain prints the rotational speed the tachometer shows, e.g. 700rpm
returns 550rpm
